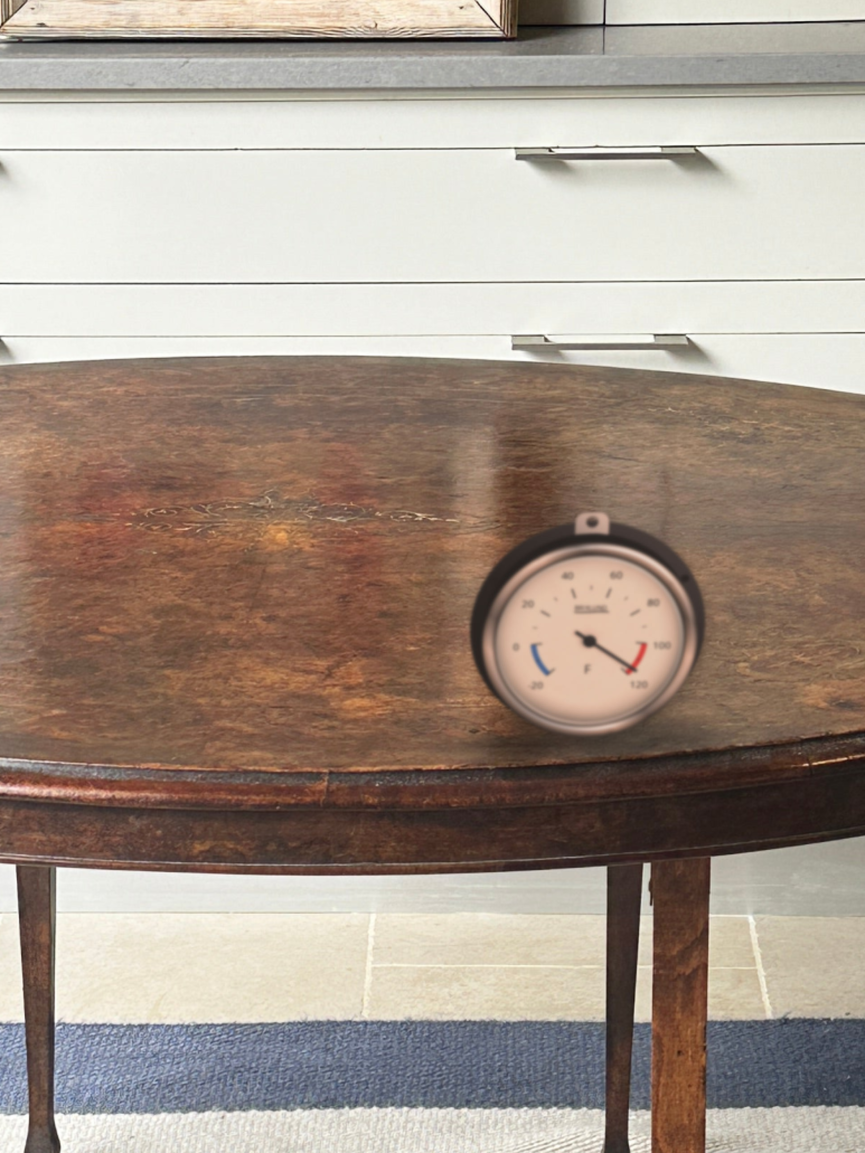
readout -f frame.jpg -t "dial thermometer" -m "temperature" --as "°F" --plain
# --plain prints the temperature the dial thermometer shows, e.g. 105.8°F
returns 115°F
